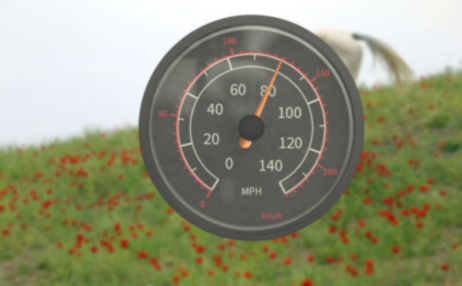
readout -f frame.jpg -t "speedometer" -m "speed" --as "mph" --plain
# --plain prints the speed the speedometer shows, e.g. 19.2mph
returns 80mph
